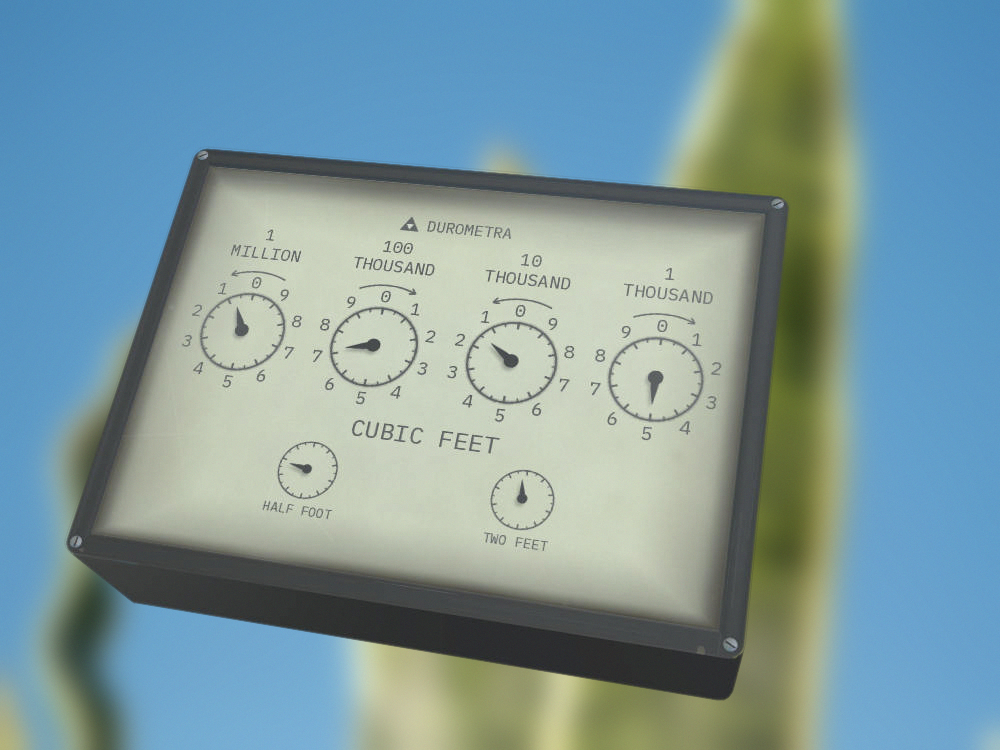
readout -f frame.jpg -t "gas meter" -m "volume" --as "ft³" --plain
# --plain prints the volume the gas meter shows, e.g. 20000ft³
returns 71500ft³
